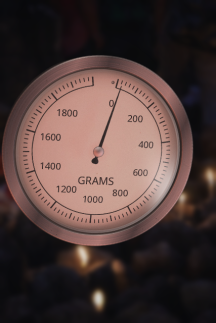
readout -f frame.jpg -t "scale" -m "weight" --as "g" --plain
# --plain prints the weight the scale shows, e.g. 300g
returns 20g
